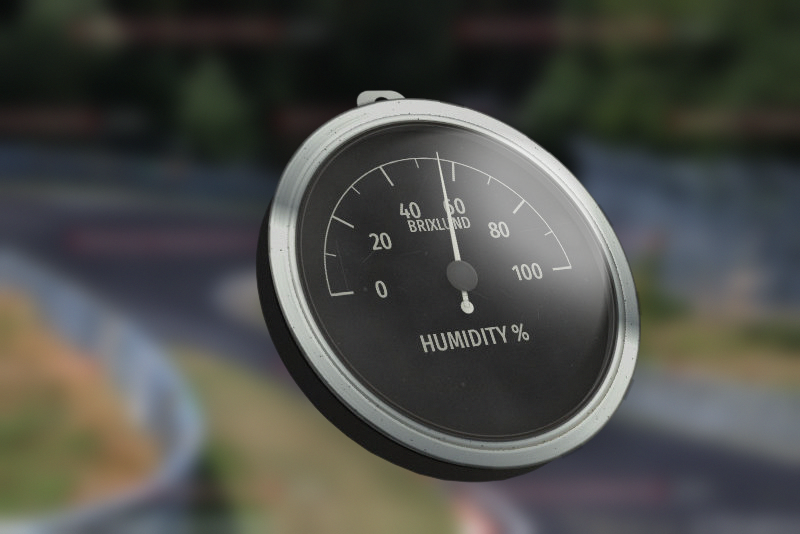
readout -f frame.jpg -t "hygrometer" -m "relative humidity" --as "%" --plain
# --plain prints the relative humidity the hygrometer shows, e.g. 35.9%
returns 55%
